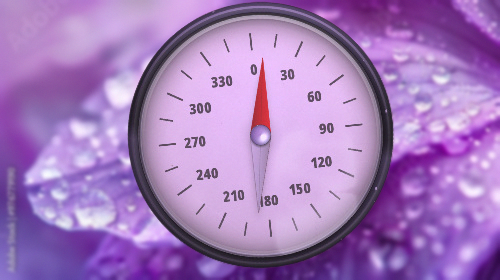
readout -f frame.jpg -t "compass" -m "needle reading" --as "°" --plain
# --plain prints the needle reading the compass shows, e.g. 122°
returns 7.5°
